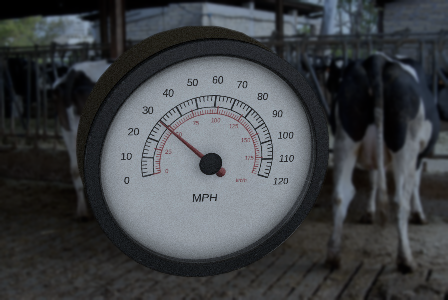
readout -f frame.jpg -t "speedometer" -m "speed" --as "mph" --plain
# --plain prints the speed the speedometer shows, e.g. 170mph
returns 30mph
